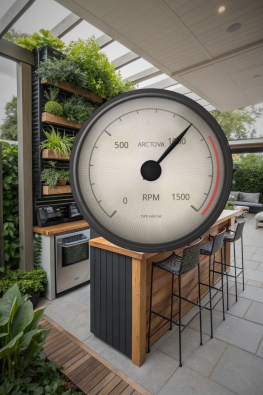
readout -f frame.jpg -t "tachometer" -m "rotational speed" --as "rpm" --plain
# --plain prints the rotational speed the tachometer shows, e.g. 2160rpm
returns 1000rpm
